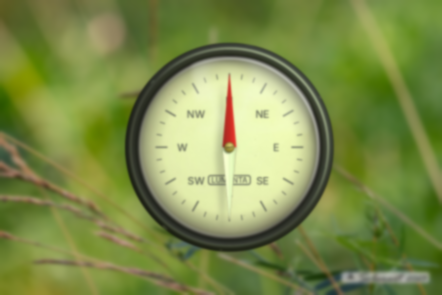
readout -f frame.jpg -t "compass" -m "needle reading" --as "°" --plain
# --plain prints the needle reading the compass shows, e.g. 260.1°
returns 0°
